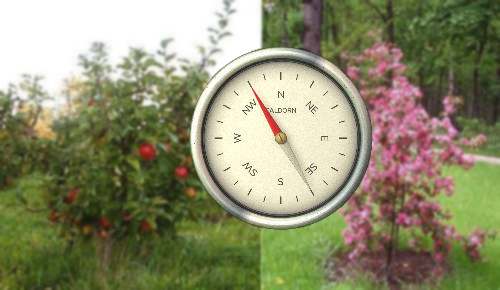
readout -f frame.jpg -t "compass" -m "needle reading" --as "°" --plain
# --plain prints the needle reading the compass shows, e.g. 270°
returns 330°
